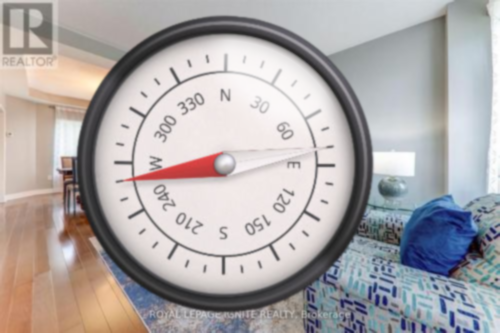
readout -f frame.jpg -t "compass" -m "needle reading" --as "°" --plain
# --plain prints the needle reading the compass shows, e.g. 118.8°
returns 260°
